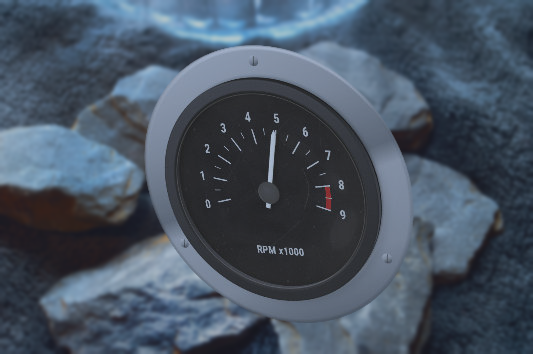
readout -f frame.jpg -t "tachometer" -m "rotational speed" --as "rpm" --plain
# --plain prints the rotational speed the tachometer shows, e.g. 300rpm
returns 5000rpm
